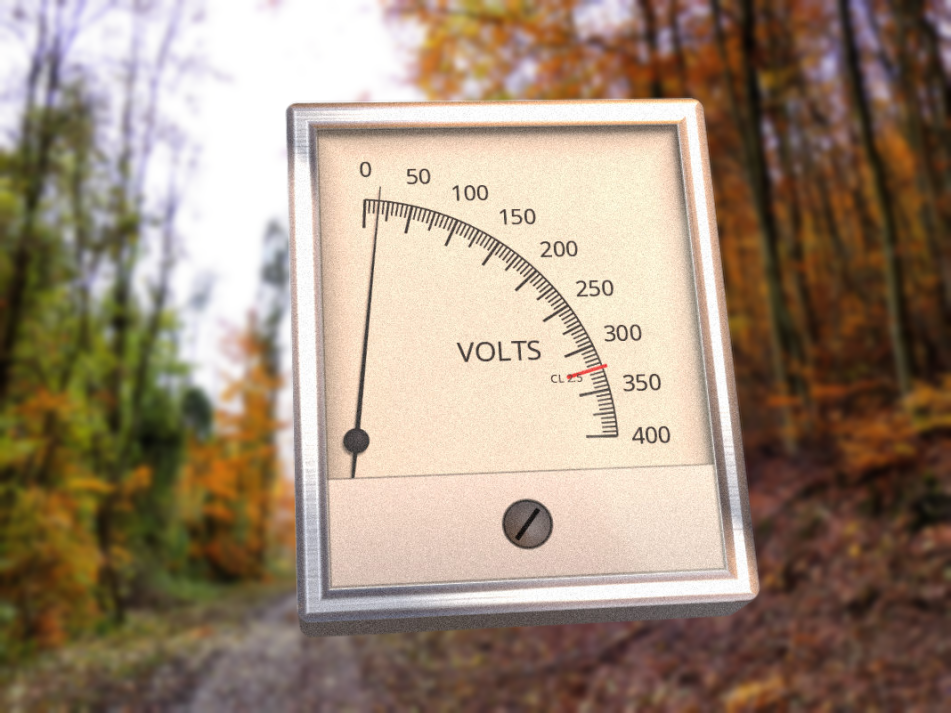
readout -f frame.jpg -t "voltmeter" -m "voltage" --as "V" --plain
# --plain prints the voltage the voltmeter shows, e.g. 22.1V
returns 15V
